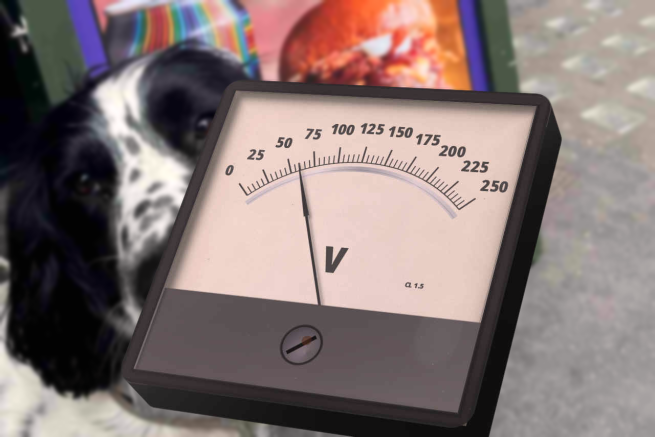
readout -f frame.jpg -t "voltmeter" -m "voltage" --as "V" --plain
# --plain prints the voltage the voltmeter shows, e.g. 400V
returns 60V
